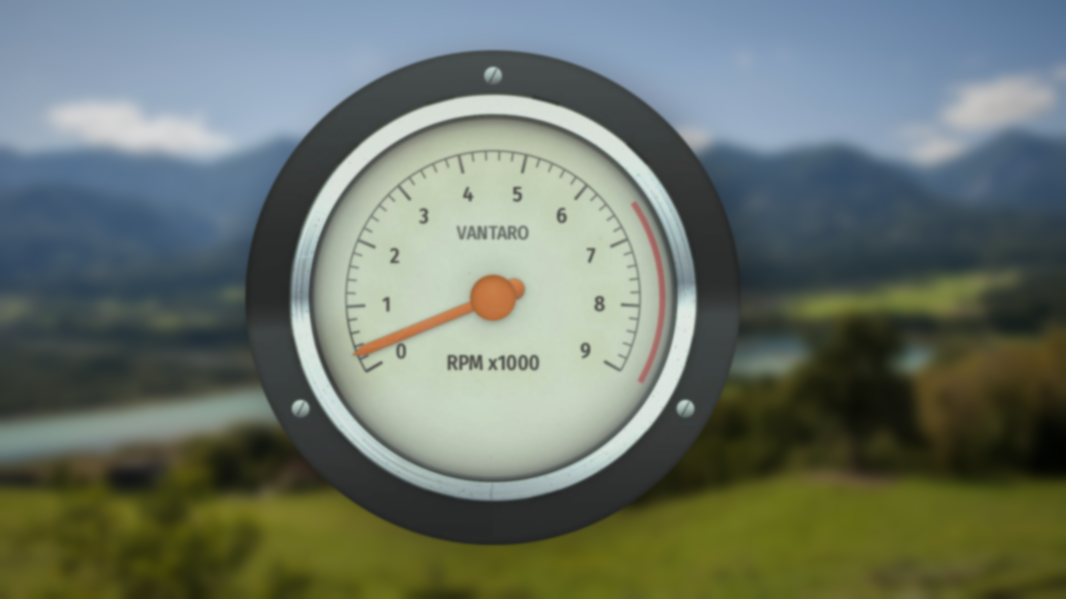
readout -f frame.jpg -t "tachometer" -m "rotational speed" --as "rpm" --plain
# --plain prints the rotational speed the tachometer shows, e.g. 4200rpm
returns 300rpm
